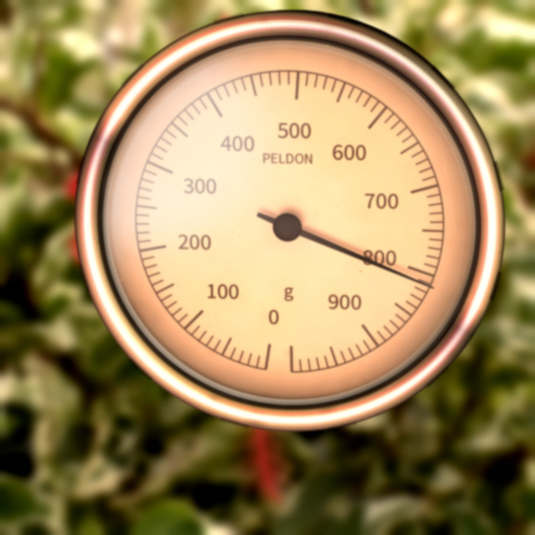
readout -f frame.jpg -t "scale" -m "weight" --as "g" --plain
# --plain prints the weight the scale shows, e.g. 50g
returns 810g
